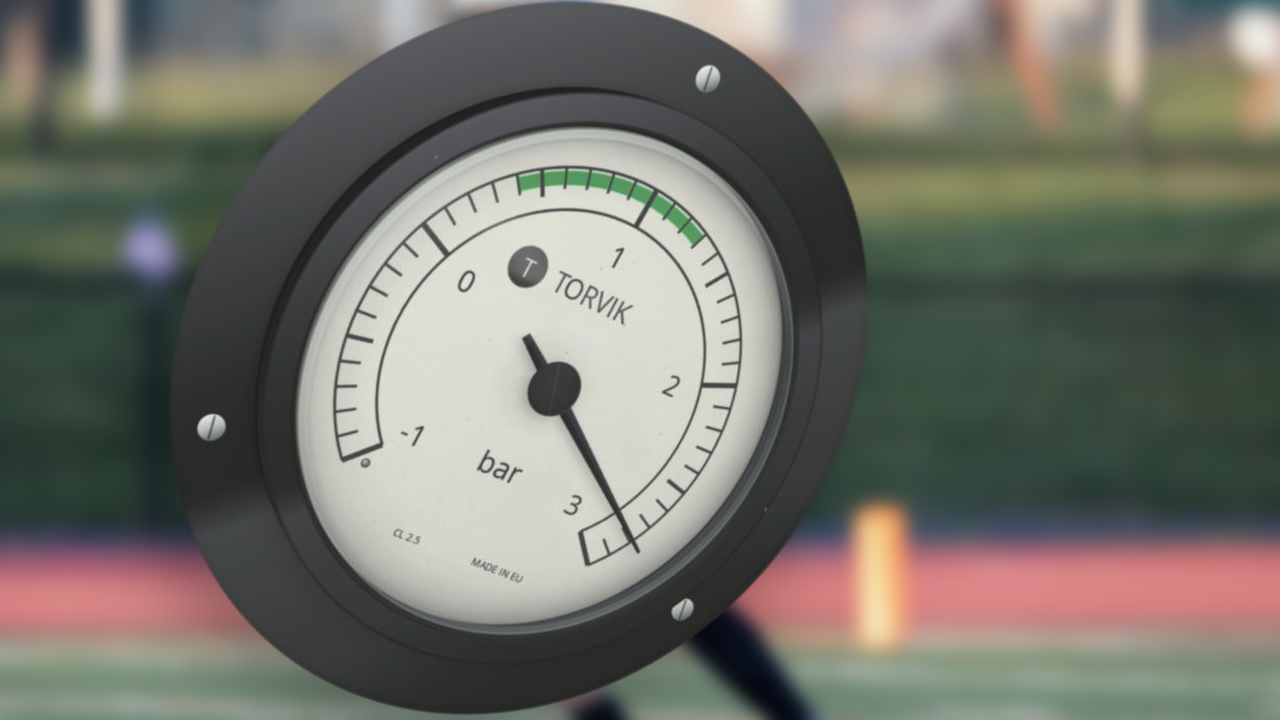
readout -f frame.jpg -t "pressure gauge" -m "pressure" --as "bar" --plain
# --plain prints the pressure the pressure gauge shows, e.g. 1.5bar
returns 2.8bar
